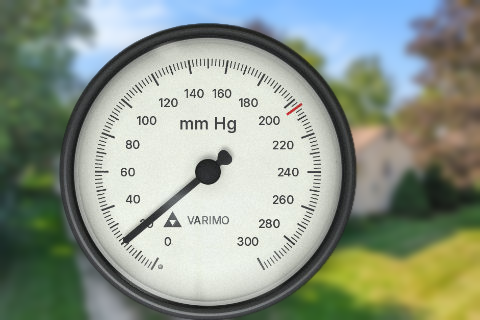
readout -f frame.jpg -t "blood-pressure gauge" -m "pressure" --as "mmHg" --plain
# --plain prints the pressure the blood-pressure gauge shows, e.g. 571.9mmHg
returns 20mmHg
